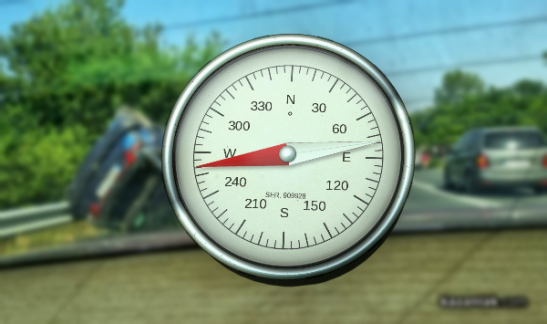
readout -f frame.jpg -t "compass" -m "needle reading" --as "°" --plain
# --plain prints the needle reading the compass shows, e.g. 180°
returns 260°
